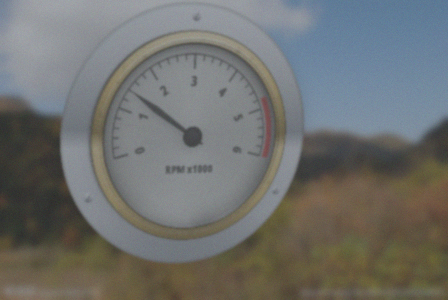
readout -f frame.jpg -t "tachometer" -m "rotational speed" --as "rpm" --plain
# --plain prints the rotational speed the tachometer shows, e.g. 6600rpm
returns 1400rpm
